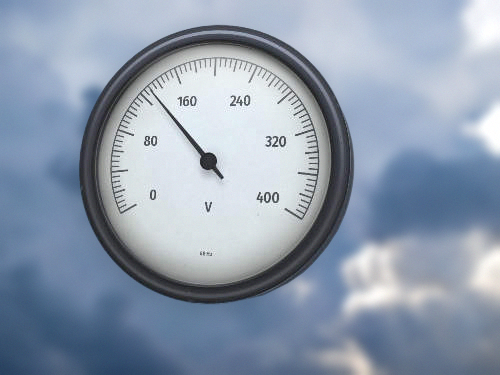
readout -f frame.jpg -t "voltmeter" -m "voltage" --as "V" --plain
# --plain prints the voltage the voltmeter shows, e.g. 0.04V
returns 130V
